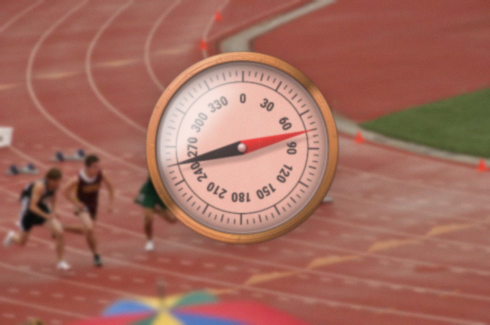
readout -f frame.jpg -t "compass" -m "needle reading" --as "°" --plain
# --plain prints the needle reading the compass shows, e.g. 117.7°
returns 75°
